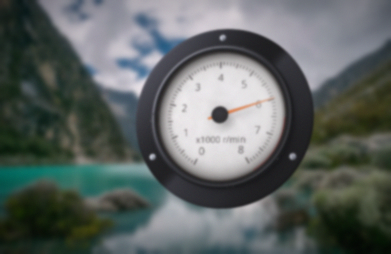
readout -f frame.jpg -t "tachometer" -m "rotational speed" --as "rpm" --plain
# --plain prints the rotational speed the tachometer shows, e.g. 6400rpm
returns 6000rpm
